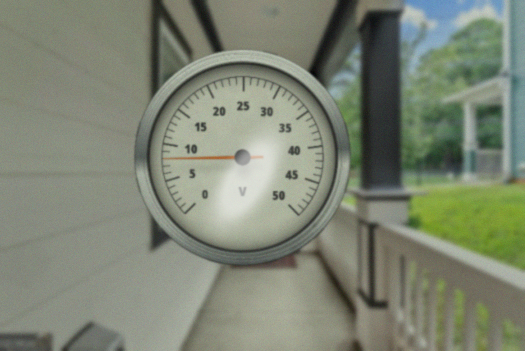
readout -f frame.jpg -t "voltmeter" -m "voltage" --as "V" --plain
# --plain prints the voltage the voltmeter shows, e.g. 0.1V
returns 8V
